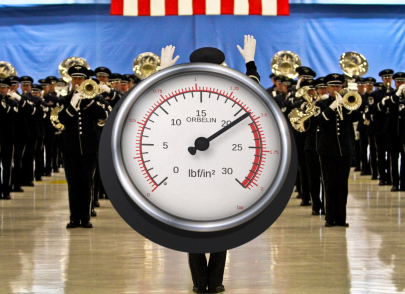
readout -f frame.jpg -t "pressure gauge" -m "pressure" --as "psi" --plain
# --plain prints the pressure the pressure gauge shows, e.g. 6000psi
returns 21psi
